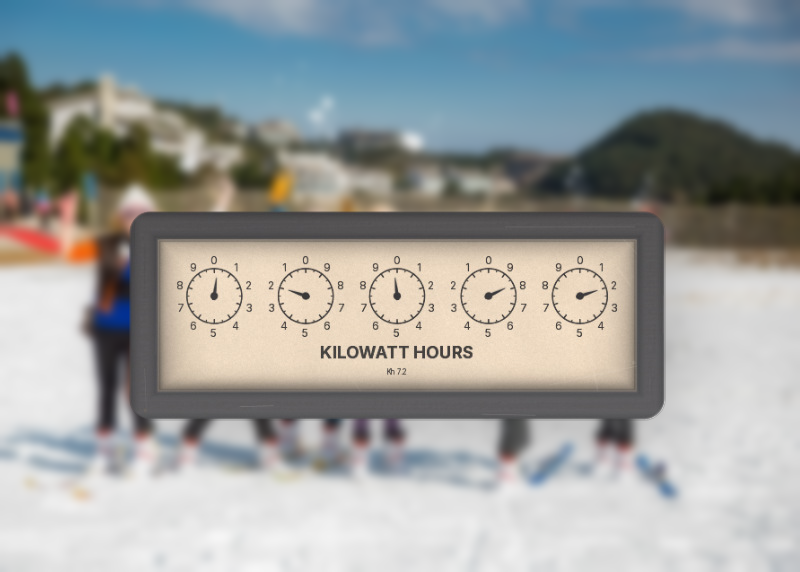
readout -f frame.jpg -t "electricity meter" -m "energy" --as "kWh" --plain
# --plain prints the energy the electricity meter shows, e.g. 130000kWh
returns 1982kWh
